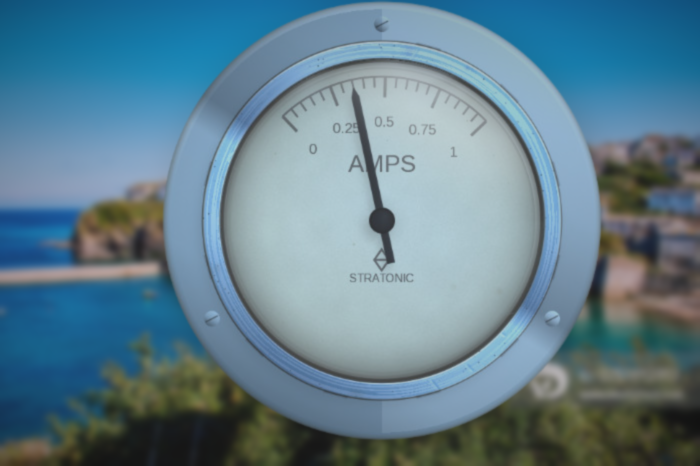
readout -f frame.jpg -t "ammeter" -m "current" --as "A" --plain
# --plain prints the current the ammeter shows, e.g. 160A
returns 0.35A
